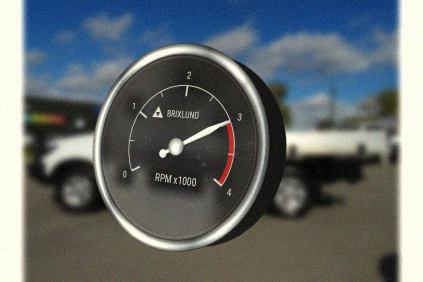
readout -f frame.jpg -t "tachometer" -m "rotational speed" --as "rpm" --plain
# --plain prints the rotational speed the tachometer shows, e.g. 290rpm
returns 3000rpm
